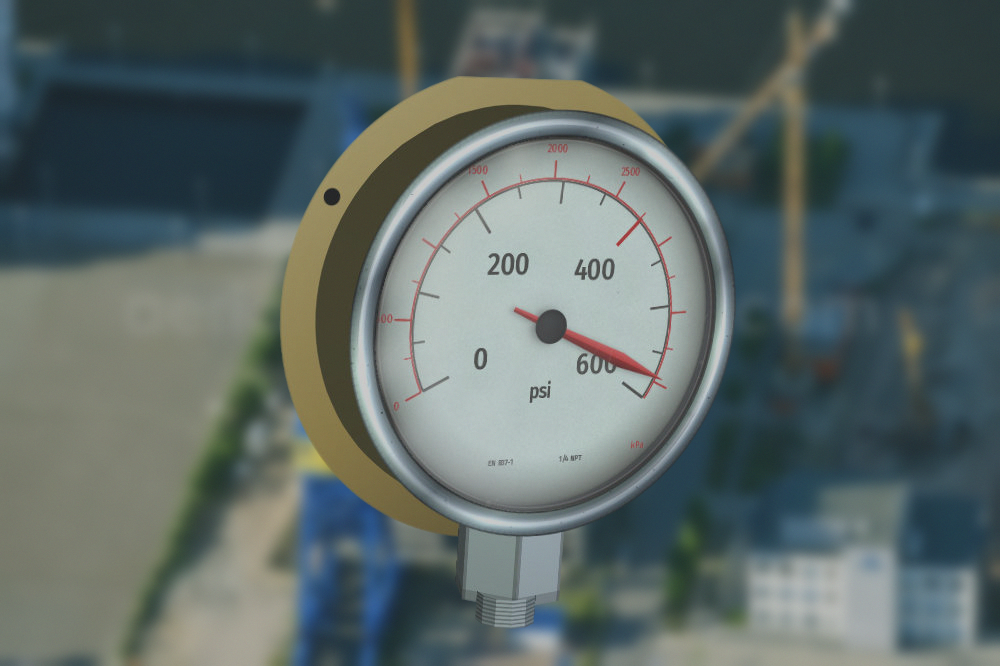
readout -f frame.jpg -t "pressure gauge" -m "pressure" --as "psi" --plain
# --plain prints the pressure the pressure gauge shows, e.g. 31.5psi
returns 575psi
